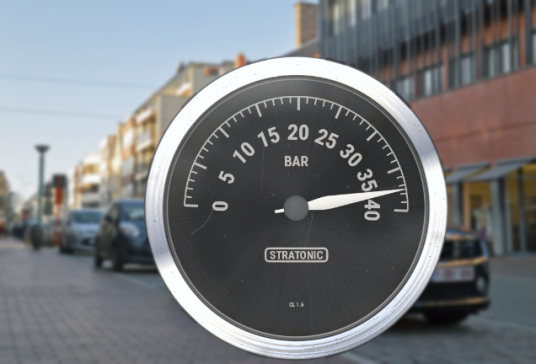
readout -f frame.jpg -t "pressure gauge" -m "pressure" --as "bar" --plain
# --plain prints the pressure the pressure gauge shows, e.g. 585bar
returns 37.5bar
